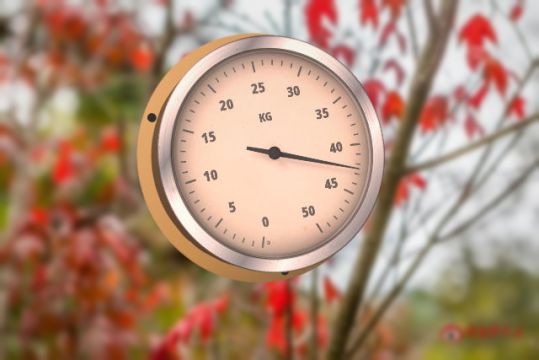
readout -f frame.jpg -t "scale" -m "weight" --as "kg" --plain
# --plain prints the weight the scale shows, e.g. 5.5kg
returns 42.5kg
